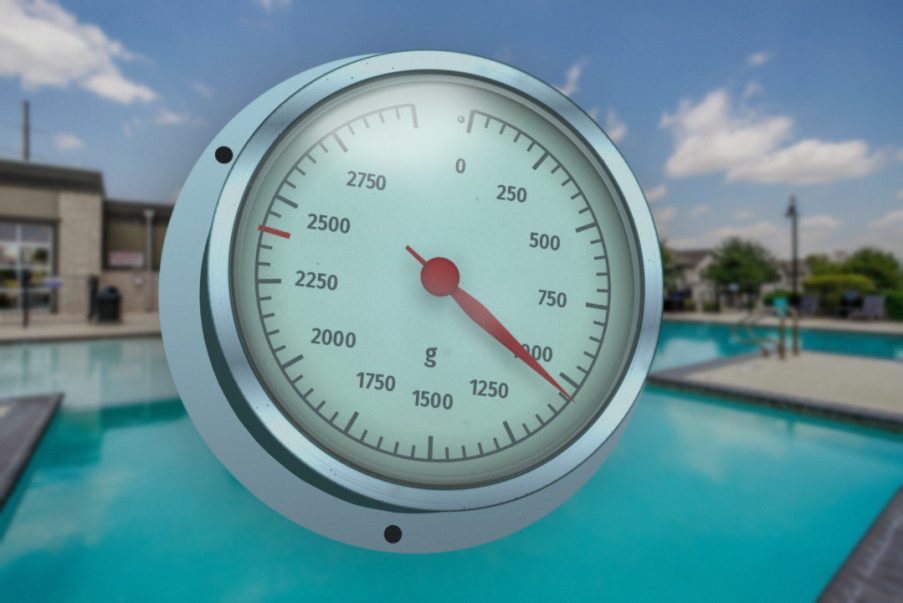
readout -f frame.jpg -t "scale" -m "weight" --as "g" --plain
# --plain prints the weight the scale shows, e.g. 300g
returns 1050g
